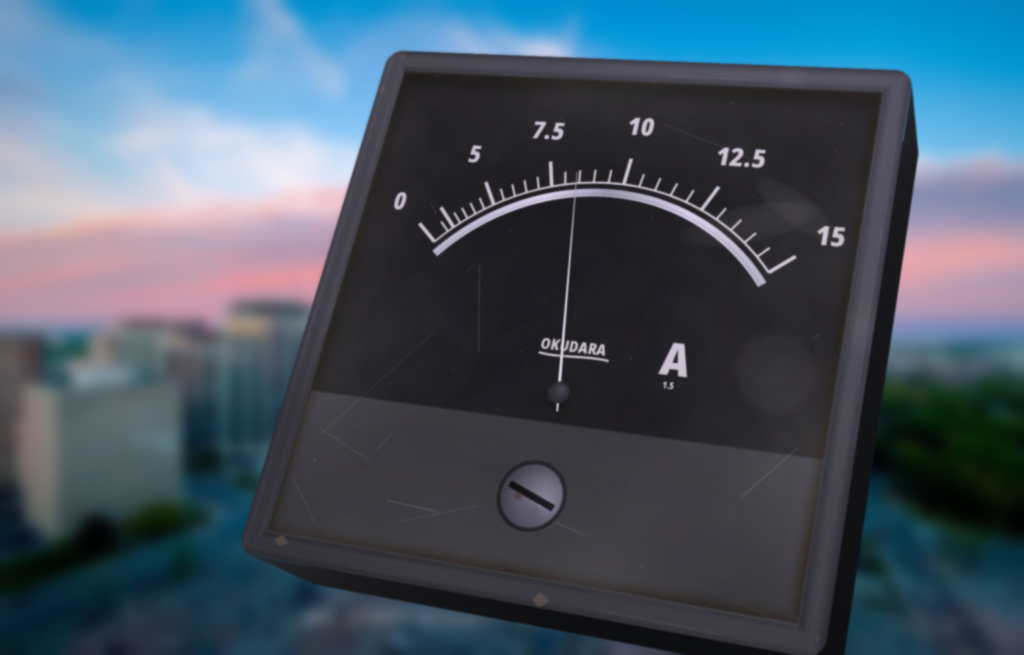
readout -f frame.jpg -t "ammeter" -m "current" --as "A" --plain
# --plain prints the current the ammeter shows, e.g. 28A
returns 8.5A
